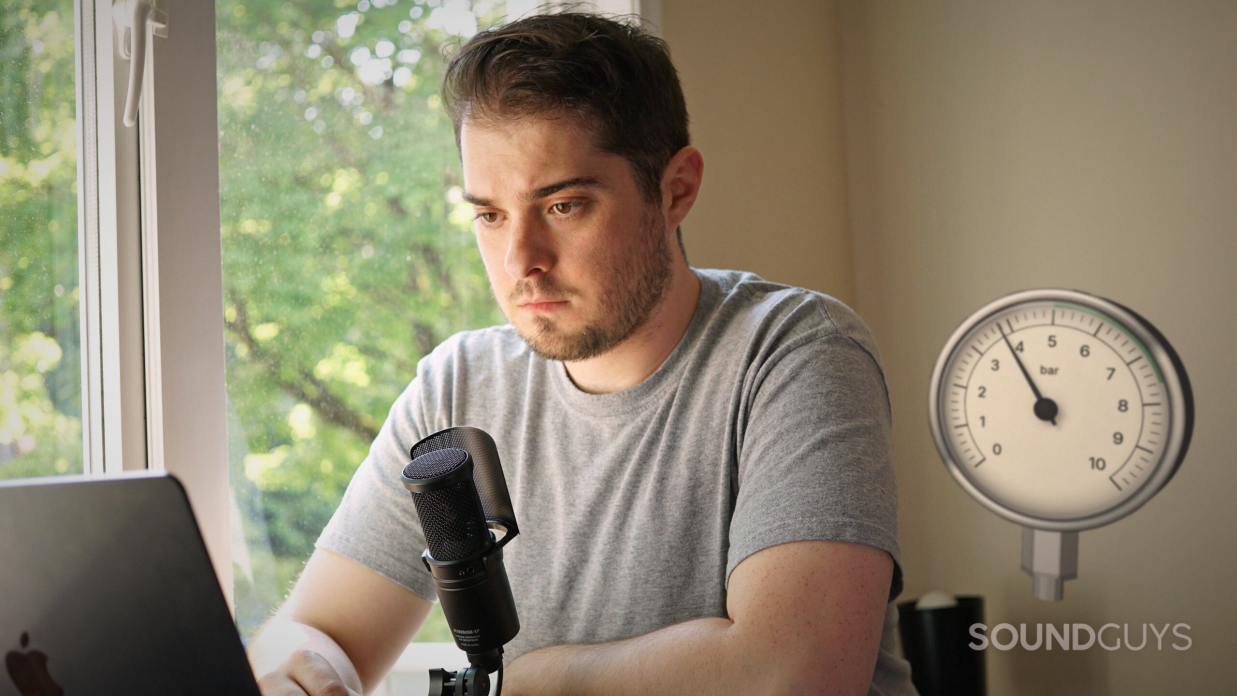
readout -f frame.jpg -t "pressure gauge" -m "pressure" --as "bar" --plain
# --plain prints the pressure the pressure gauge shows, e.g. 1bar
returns 3.8bar
